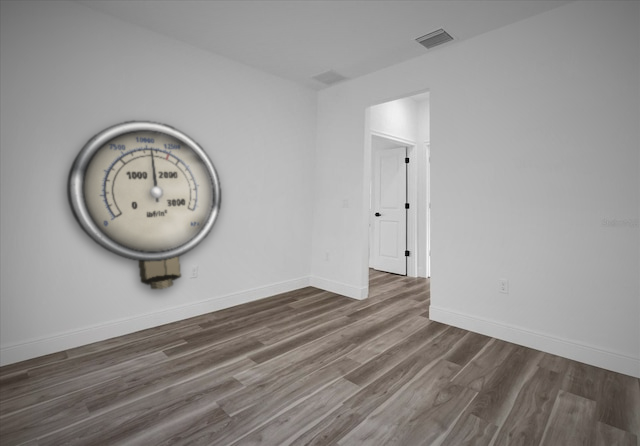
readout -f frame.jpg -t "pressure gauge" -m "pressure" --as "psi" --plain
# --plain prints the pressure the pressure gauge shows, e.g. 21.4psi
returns 1500psi
